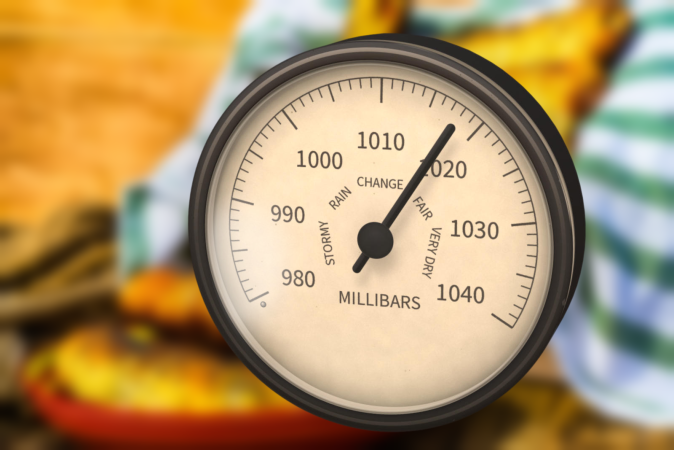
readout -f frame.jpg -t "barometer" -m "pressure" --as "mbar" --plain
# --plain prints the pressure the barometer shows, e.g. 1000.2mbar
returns 1018mbar
